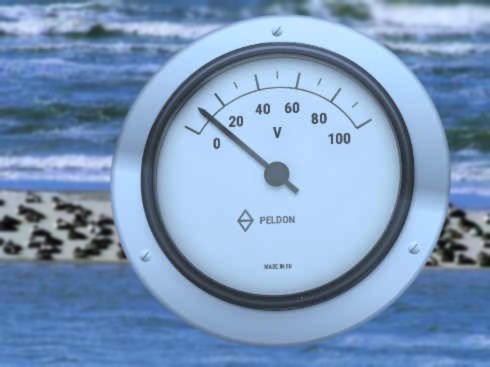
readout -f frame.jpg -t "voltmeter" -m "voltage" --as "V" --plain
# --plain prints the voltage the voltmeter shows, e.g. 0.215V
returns 10V
